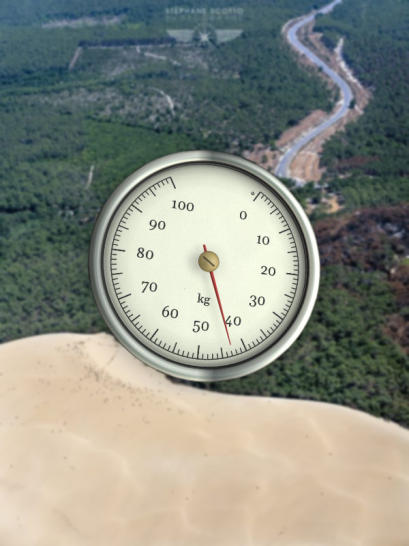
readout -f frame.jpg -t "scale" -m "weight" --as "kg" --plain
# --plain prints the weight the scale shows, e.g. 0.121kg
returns 43kg
